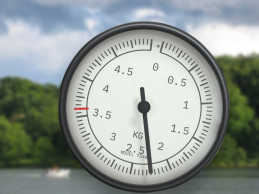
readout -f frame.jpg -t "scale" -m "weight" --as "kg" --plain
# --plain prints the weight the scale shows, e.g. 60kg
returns 2.25kg
